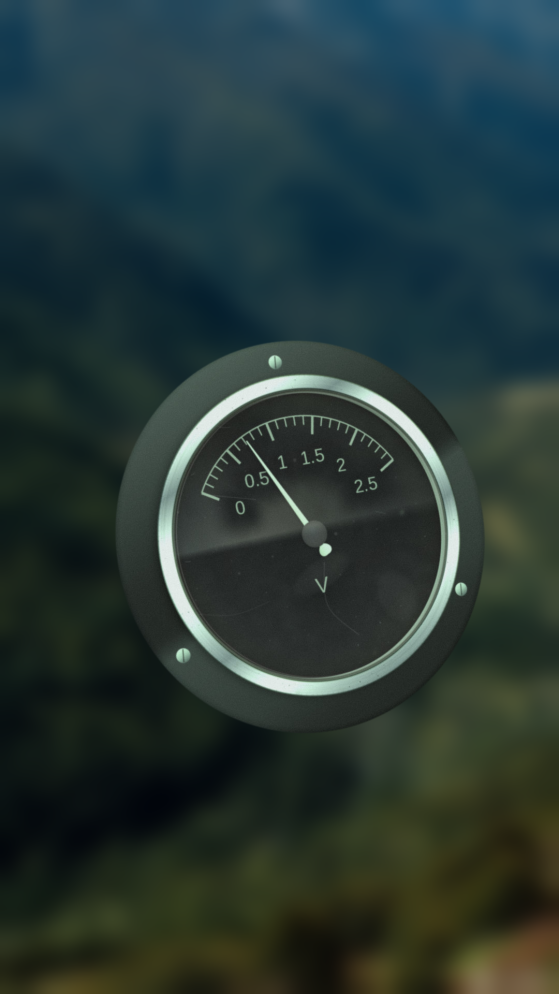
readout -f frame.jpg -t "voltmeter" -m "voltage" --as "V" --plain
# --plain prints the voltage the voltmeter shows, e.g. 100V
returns 0.7V
